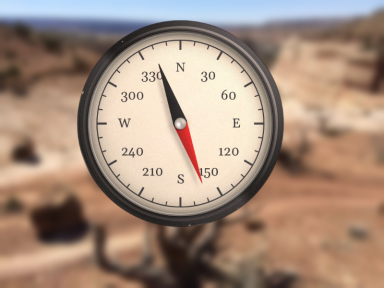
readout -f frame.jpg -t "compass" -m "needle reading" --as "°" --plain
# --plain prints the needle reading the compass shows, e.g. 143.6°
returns 160°
